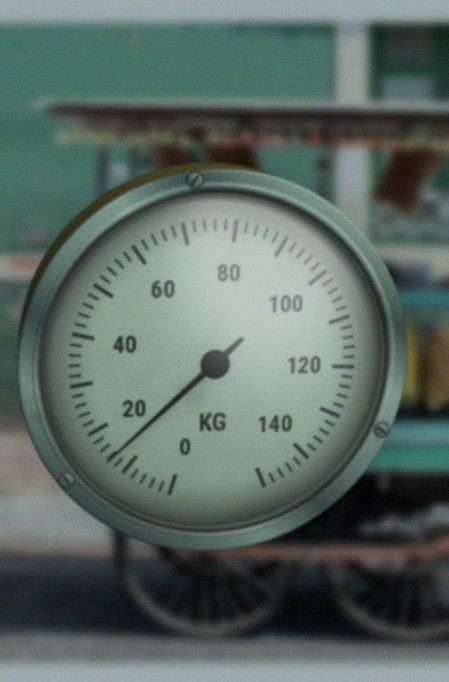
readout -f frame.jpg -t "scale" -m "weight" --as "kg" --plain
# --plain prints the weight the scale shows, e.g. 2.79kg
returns 14kg
